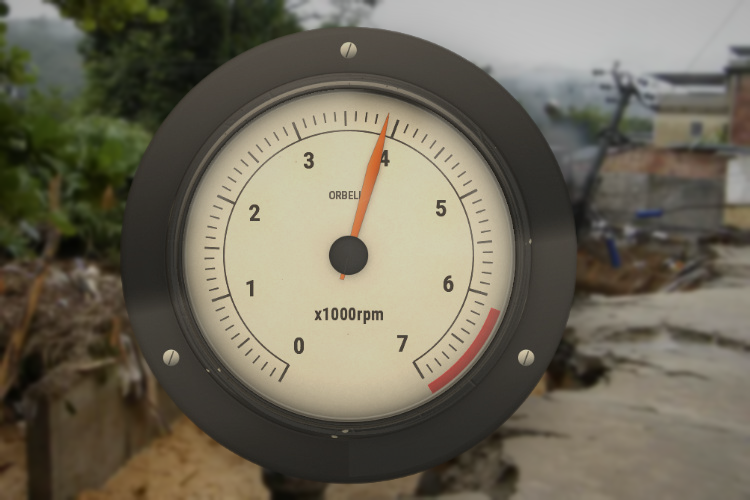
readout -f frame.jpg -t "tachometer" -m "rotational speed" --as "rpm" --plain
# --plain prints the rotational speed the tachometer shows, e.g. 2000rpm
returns 3900rpm
